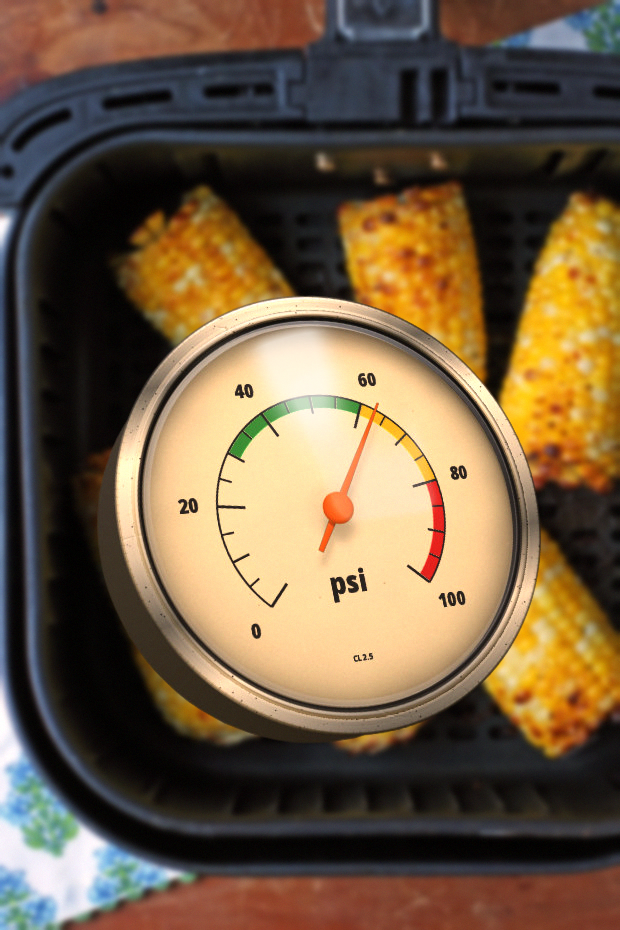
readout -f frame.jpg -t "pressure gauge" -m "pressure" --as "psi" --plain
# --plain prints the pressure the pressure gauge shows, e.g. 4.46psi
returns 62.5psi
